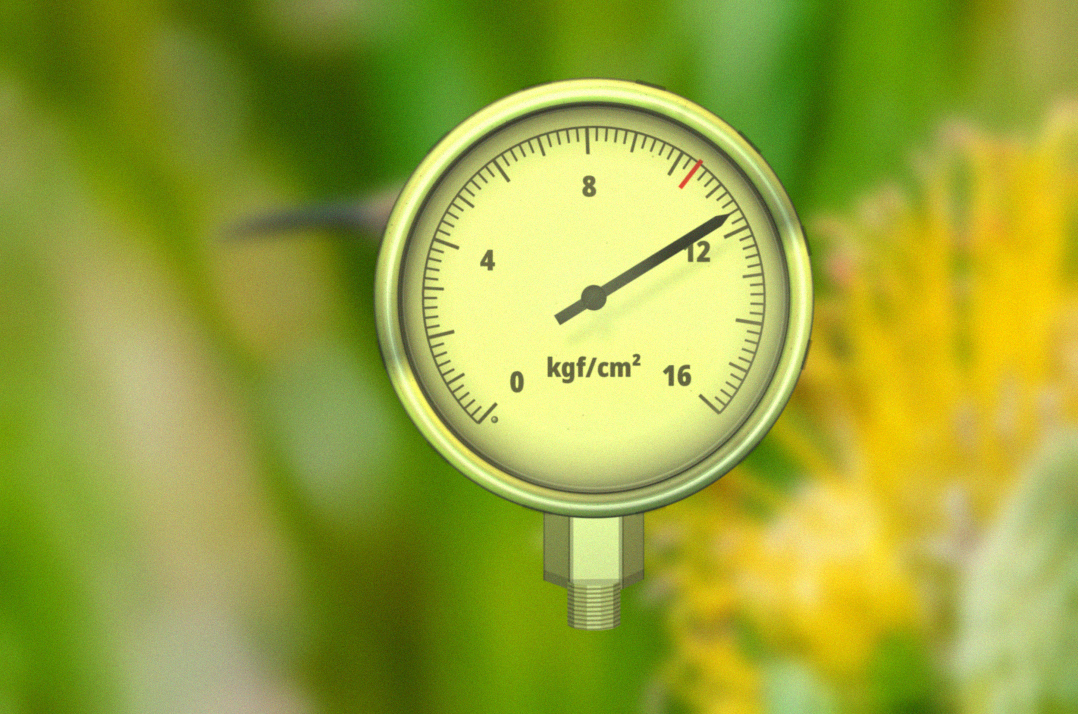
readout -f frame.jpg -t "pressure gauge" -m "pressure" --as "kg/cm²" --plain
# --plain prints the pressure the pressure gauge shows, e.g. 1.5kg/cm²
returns 11.6kg/cm²
